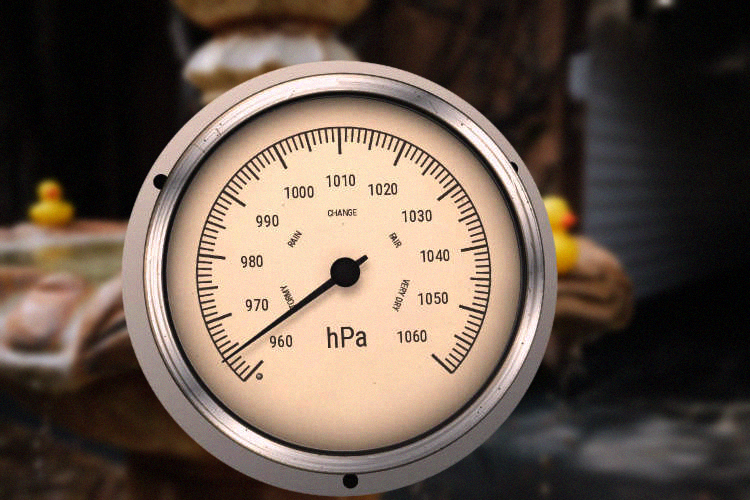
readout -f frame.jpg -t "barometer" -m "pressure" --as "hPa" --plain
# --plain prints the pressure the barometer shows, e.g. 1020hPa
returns 964hPa
